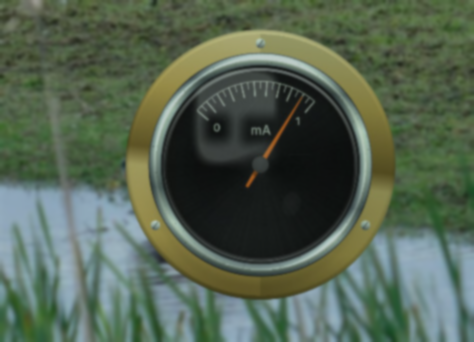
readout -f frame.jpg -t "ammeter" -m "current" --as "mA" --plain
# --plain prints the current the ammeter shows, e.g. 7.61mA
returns 0.9mA
